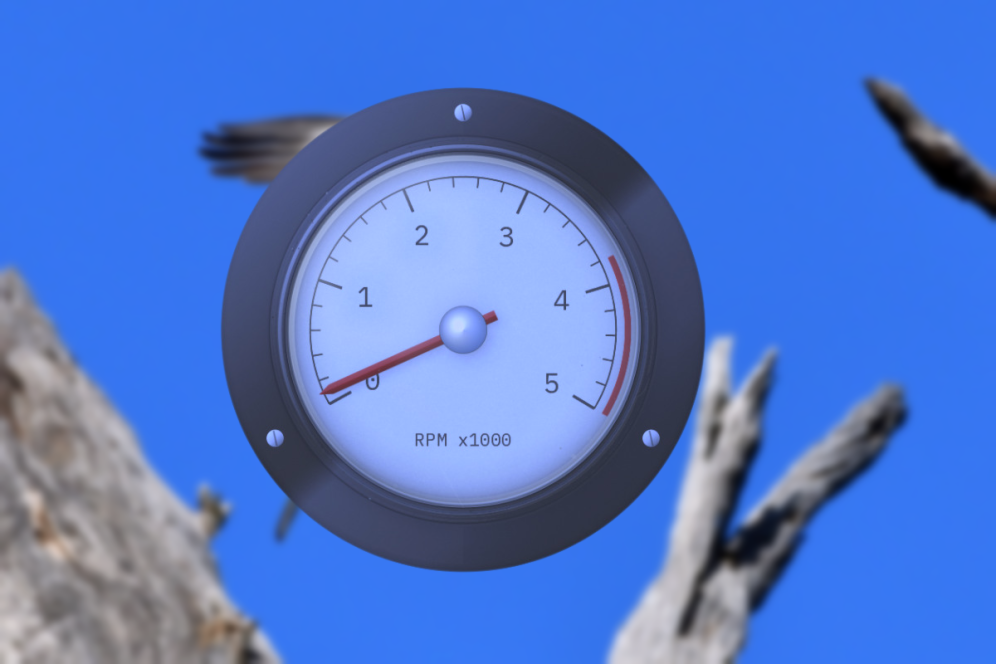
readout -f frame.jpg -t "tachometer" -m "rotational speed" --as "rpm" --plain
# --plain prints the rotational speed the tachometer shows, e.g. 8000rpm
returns 100rpm
